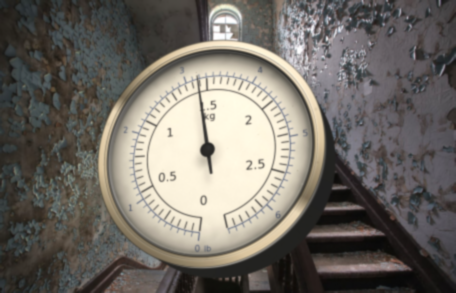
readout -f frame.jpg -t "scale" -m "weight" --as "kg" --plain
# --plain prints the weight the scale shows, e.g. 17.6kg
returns 1.45kg
